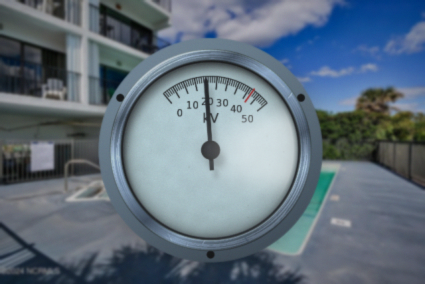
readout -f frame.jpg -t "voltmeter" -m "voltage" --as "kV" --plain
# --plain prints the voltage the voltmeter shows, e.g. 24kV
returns 20kV
